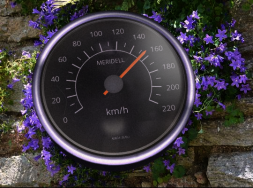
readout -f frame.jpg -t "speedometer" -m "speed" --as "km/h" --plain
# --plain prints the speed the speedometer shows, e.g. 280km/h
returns 155km/h
